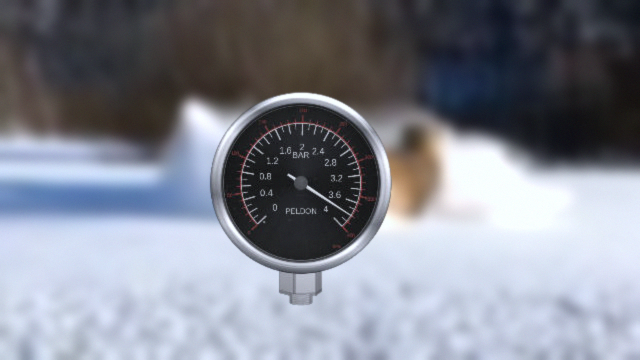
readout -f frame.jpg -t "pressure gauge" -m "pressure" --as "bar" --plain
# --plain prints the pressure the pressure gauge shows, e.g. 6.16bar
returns 3.8bar
